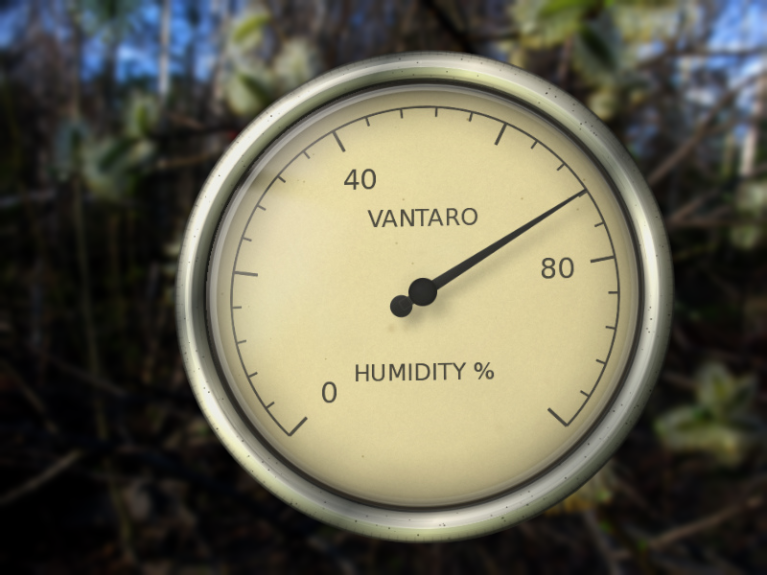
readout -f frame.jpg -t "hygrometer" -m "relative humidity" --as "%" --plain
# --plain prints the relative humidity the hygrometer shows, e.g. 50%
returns 72%
